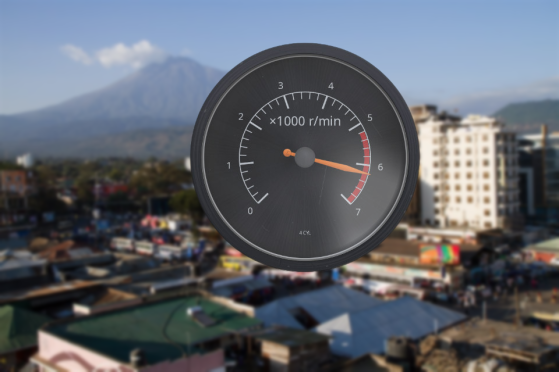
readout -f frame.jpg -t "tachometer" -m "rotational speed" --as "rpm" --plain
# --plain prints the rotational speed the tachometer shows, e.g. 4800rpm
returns 6200rpm
